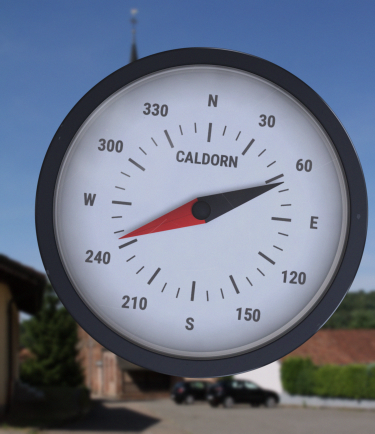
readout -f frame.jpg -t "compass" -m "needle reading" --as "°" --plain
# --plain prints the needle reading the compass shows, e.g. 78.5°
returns 245°
